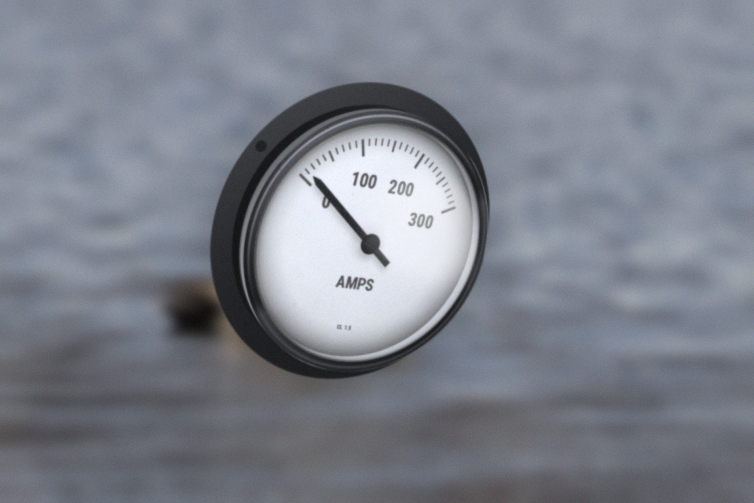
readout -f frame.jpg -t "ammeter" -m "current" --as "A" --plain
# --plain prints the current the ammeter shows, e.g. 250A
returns 10A
